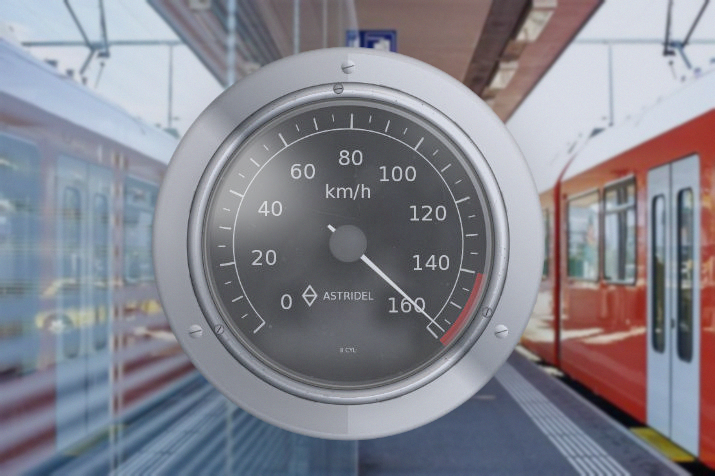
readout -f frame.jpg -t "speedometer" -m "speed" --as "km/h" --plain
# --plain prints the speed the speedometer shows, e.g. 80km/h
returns 157.5km/h
